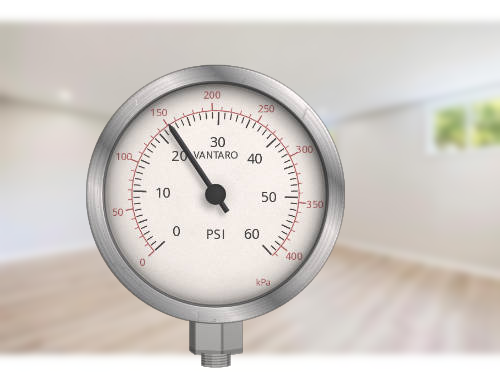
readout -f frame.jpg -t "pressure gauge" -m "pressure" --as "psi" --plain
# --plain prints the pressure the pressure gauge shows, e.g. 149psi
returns 22psi
